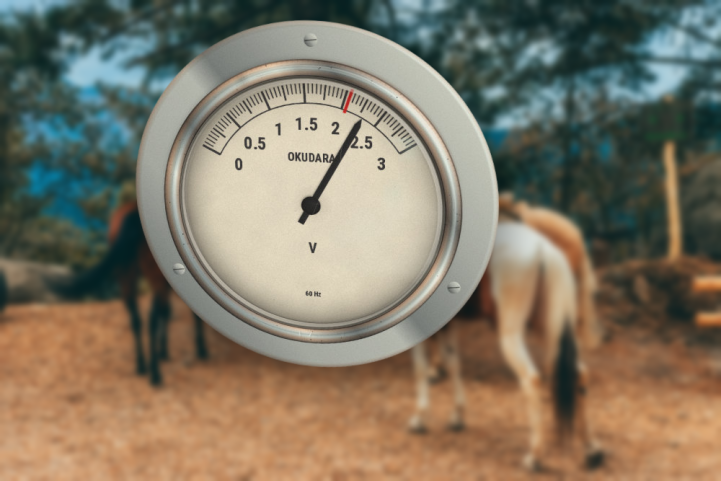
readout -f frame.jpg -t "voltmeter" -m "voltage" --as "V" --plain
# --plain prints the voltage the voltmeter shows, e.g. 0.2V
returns 2.3V
